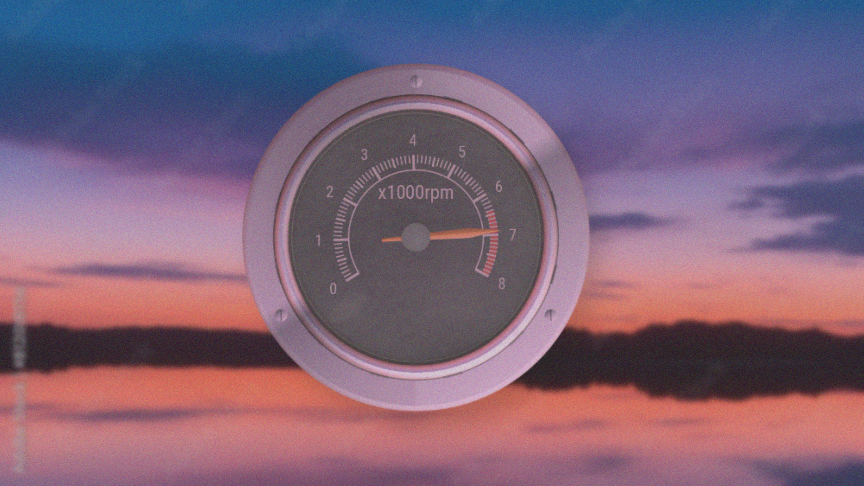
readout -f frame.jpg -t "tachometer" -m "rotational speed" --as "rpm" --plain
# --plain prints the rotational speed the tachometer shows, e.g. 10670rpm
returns 6900rpm
